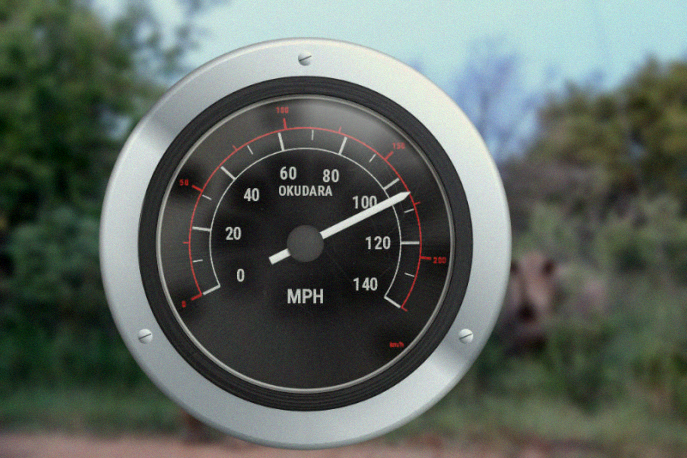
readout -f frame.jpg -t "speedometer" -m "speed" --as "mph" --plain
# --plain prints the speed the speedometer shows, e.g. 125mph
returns 105mph
